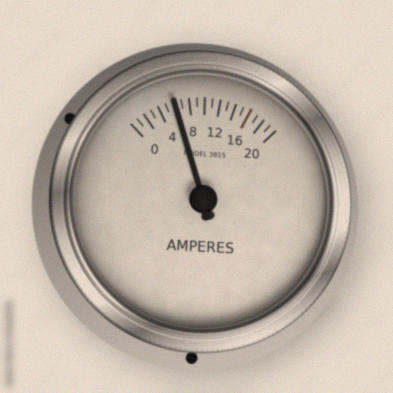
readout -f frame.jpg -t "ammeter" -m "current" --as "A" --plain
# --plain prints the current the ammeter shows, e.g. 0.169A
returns 6A
